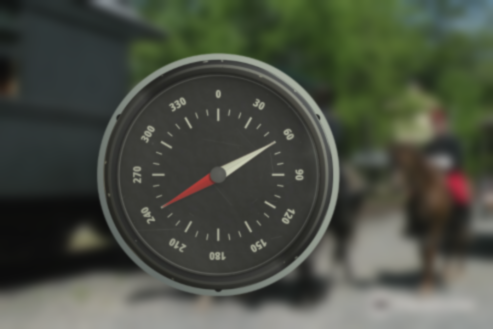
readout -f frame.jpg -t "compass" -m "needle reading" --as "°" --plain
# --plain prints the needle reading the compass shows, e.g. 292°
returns 240°
